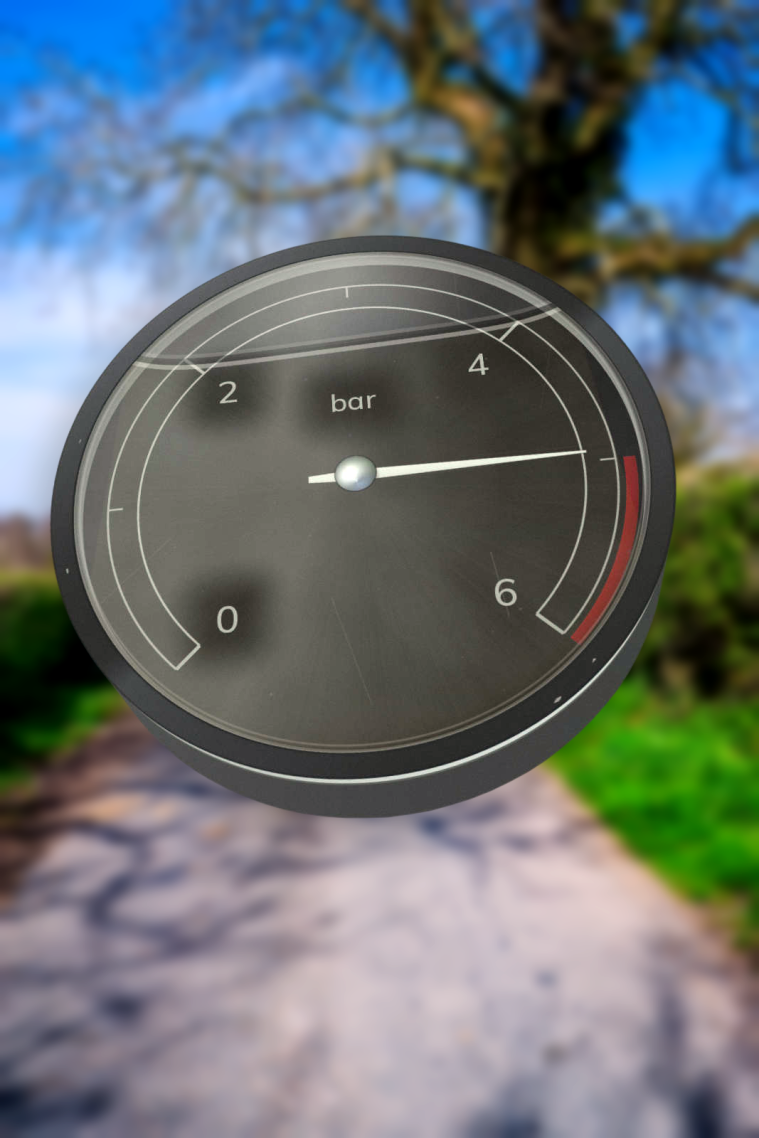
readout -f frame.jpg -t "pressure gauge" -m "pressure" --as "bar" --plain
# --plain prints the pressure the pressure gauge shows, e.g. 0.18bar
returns 5bar
